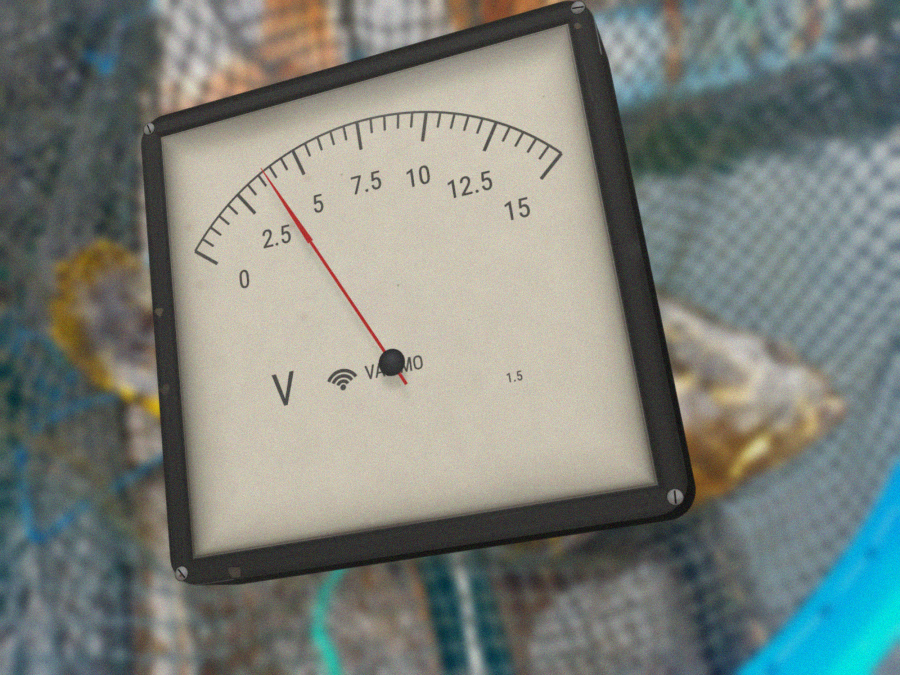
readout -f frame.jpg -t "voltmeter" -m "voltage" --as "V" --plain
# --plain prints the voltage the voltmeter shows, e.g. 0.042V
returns 3.75V
